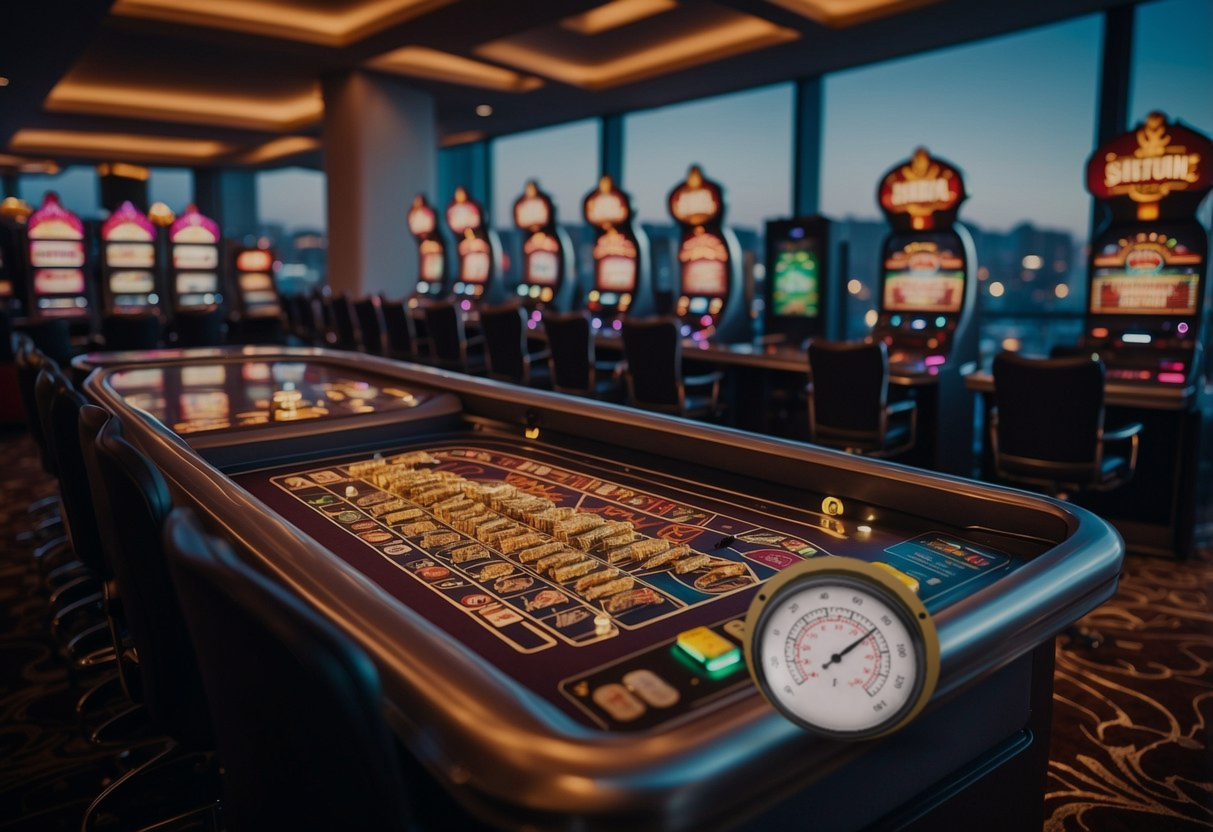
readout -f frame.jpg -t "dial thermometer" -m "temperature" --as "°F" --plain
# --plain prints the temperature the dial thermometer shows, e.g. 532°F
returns 80°F
